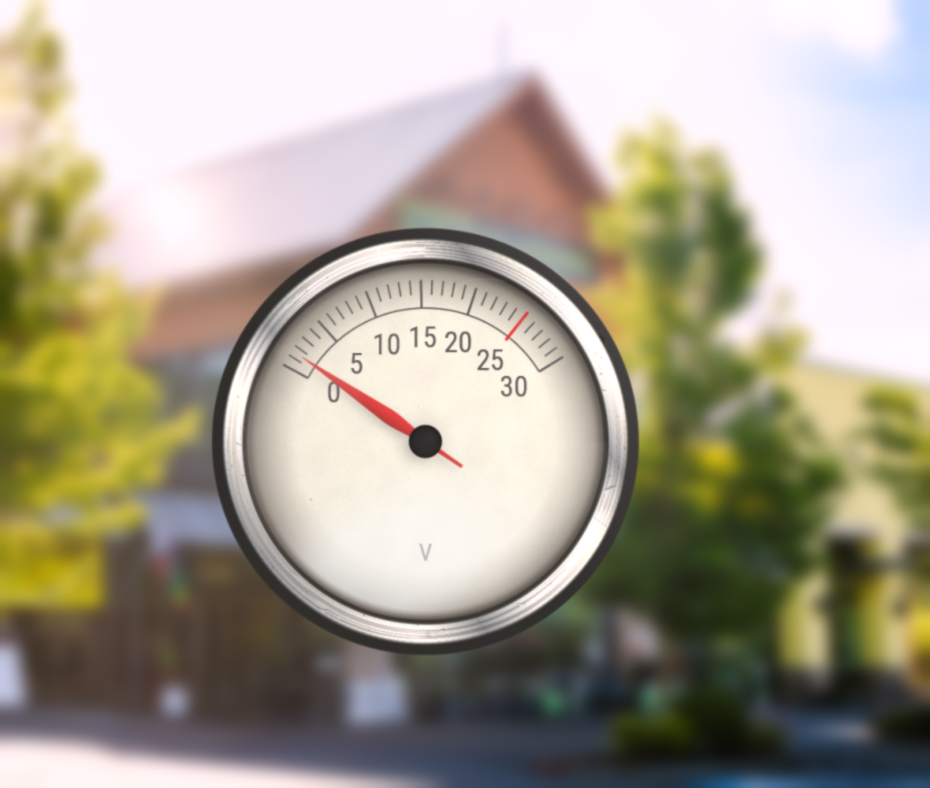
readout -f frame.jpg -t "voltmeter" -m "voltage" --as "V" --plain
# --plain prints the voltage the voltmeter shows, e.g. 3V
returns 1.5V
